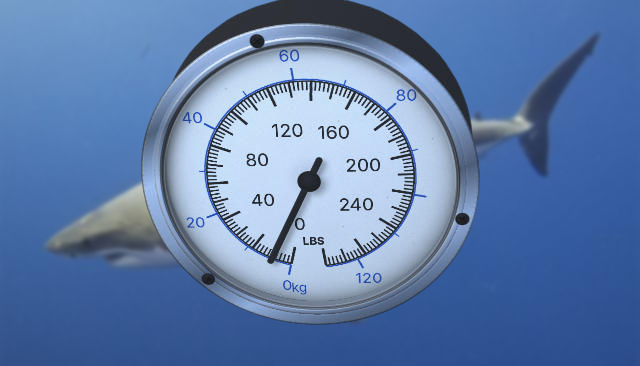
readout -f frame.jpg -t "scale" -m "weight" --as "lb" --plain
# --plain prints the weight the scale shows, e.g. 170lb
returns 10lb
